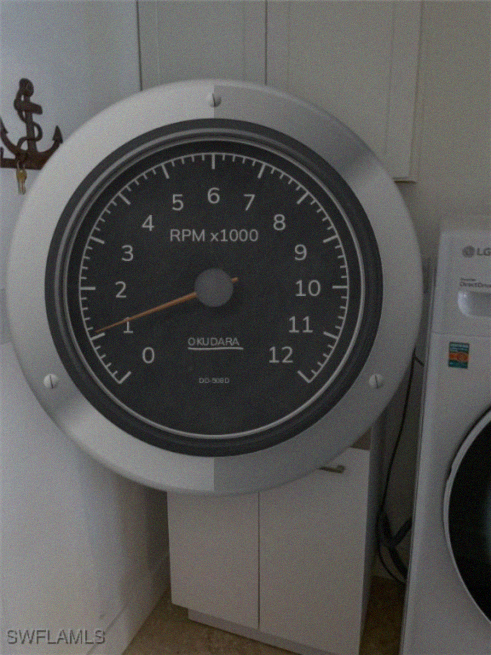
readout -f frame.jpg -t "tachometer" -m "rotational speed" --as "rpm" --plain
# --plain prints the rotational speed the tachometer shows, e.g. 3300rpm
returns 1100rpm
